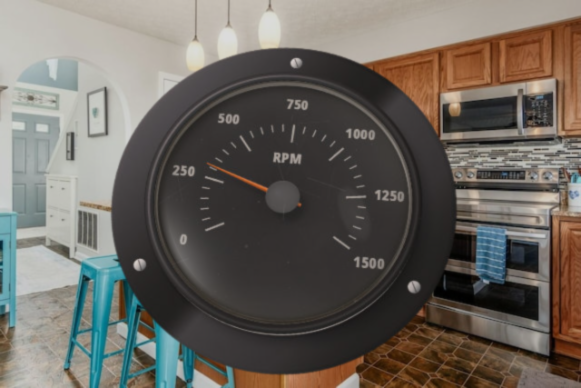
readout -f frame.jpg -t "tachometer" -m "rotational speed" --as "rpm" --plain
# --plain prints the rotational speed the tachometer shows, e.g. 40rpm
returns 300rpm
